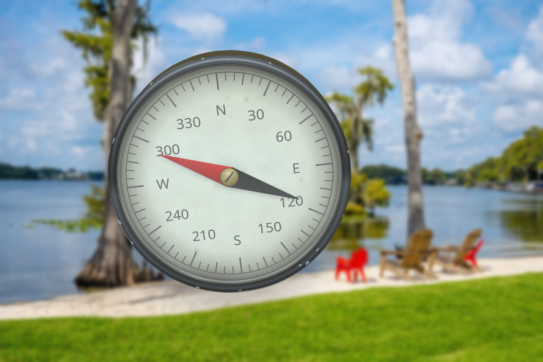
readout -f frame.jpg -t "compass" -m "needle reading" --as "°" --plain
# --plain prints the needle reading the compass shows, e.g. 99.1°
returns 295°
